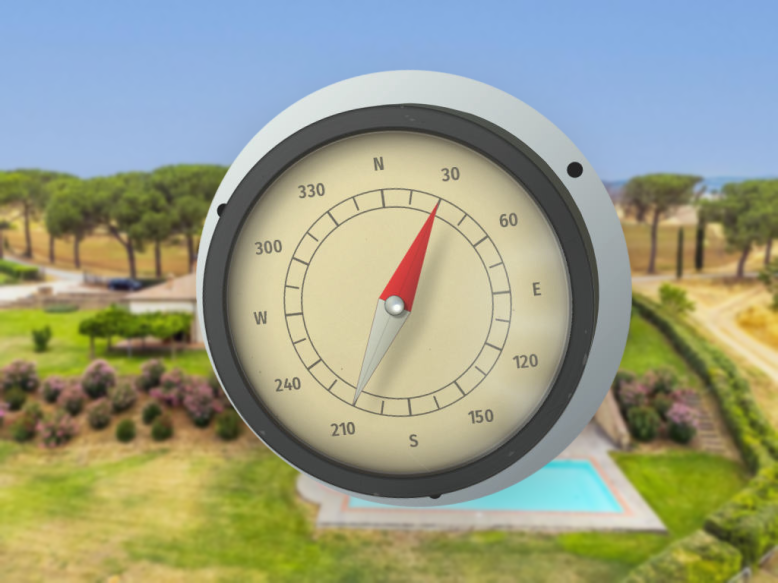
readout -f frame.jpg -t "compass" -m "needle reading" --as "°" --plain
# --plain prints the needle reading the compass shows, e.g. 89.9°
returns 30°
